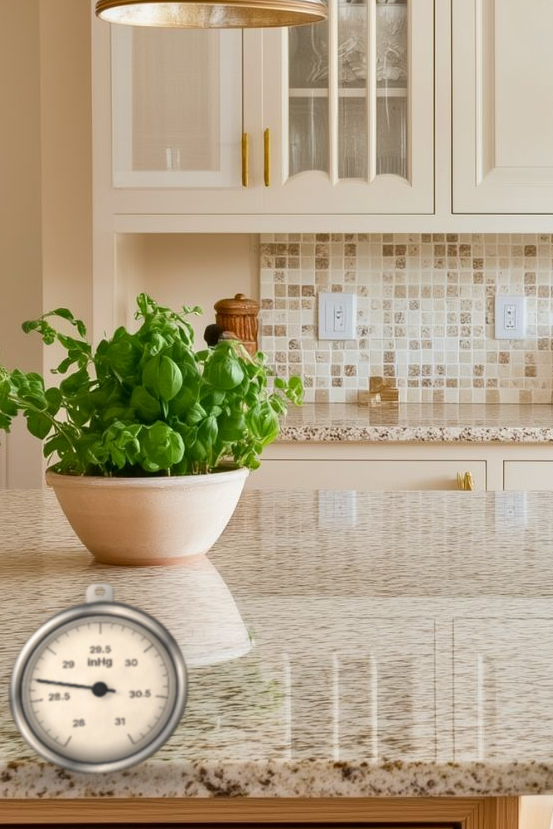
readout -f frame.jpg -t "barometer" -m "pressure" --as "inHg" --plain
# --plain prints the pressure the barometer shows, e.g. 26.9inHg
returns 28.7inHg
